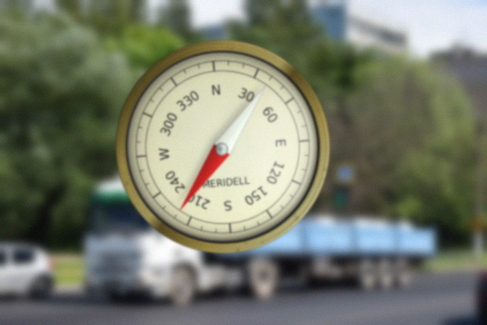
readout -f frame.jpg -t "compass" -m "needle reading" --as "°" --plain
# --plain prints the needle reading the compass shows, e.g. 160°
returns 220°
